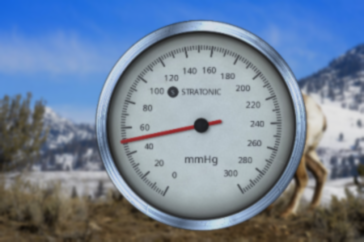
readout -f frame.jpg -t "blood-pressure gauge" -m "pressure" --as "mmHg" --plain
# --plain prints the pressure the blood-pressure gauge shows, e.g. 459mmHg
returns 50mmHg
